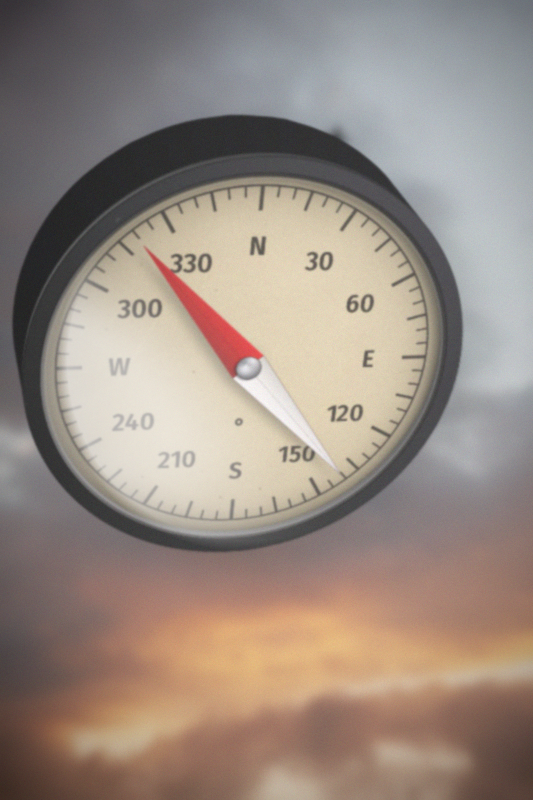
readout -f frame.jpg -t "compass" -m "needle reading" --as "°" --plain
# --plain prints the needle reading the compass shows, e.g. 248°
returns 320°
